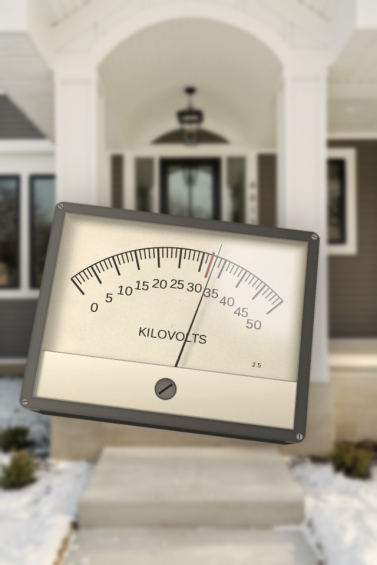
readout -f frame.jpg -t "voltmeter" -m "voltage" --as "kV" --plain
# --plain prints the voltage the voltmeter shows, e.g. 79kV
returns 33kV
